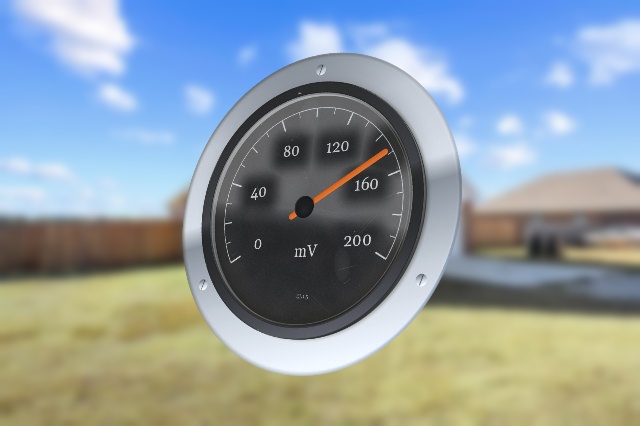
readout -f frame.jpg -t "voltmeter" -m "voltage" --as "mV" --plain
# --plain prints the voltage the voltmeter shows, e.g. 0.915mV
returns 150mV
